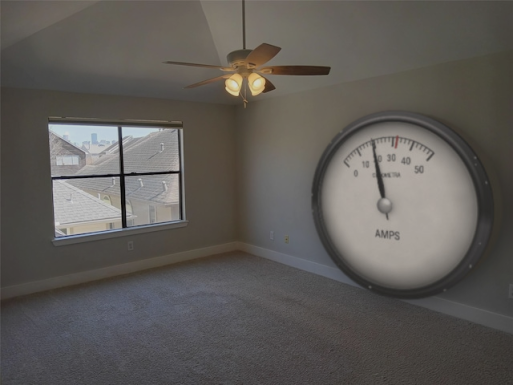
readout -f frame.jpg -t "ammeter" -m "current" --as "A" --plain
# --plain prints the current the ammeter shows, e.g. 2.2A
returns 20A
